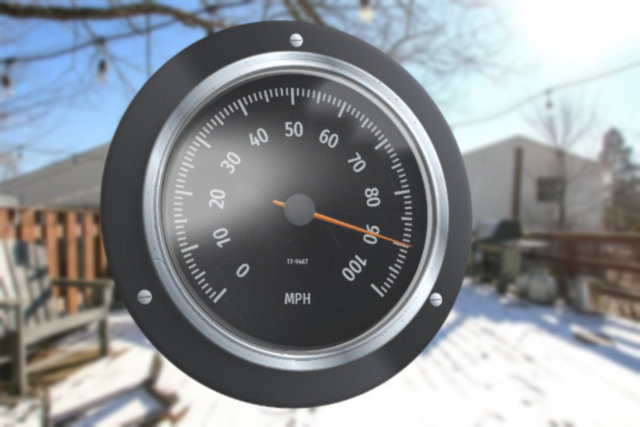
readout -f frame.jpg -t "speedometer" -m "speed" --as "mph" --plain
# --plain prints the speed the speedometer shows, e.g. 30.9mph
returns 90mph
